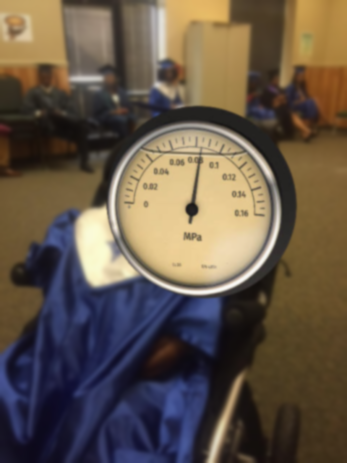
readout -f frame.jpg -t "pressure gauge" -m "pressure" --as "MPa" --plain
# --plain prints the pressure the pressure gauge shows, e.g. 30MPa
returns 0.085MPa
